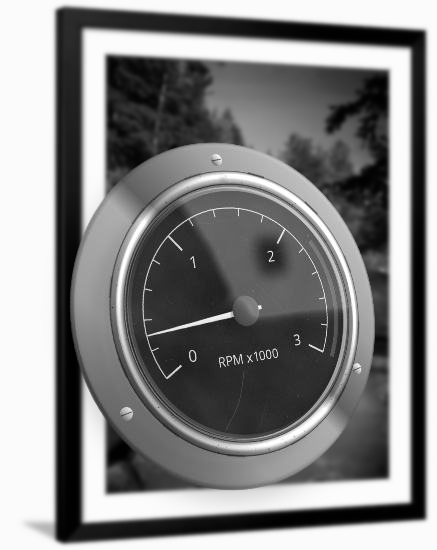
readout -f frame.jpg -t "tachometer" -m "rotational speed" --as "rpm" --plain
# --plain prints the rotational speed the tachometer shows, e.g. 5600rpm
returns 300rpm
